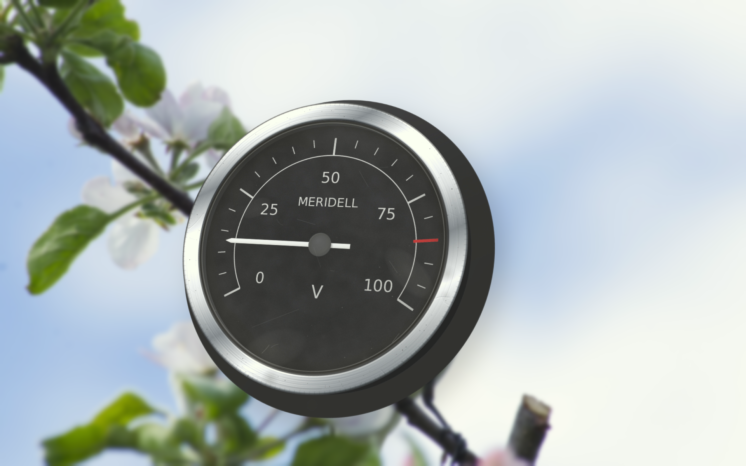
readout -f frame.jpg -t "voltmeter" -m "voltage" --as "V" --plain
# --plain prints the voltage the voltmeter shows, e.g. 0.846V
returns 12.5V
